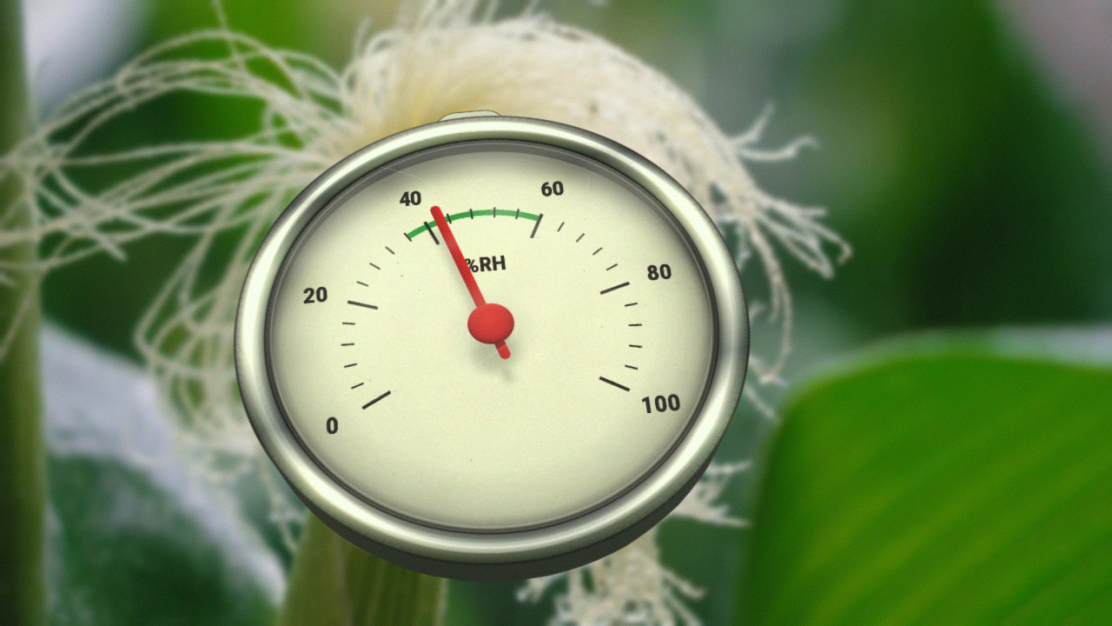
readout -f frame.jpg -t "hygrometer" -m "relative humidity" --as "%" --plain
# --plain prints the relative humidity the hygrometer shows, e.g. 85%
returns 42%
